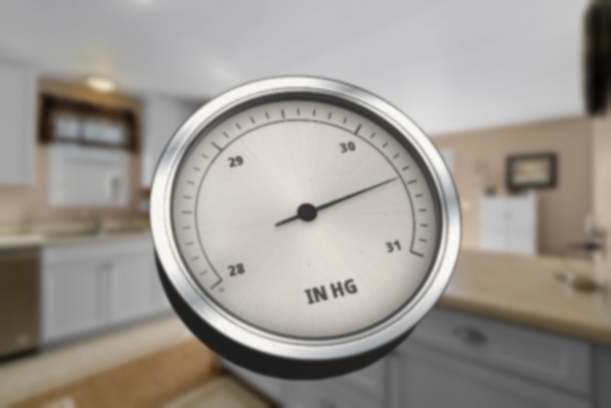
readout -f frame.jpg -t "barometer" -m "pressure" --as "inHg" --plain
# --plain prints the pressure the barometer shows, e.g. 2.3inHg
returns 30.45inHg
